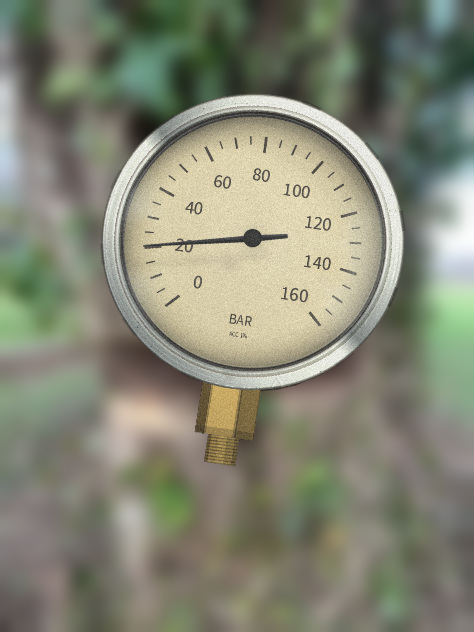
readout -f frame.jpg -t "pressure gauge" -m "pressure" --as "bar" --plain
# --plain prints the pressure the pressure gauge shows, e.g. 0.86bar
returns 20bar
